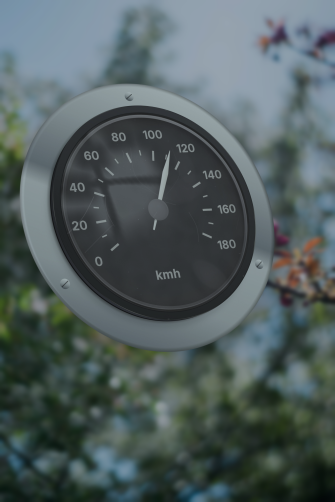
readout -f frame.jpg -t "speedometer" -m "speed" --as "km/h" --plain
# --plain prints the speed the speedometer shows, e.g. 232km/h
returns 110km/h
